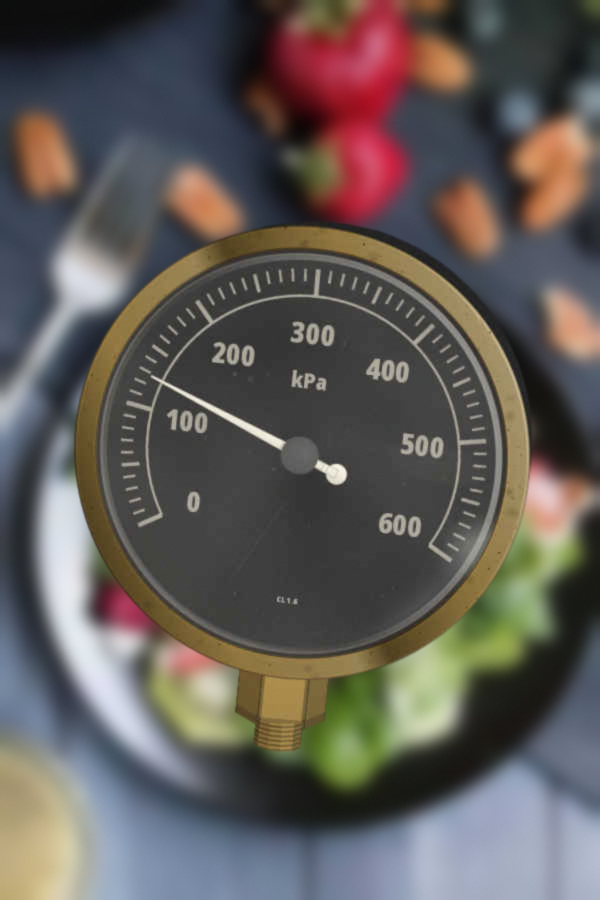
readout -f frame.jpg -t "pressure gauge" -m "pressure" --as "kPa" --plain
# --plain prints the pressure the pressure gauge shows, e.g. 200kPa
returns 130kPa
